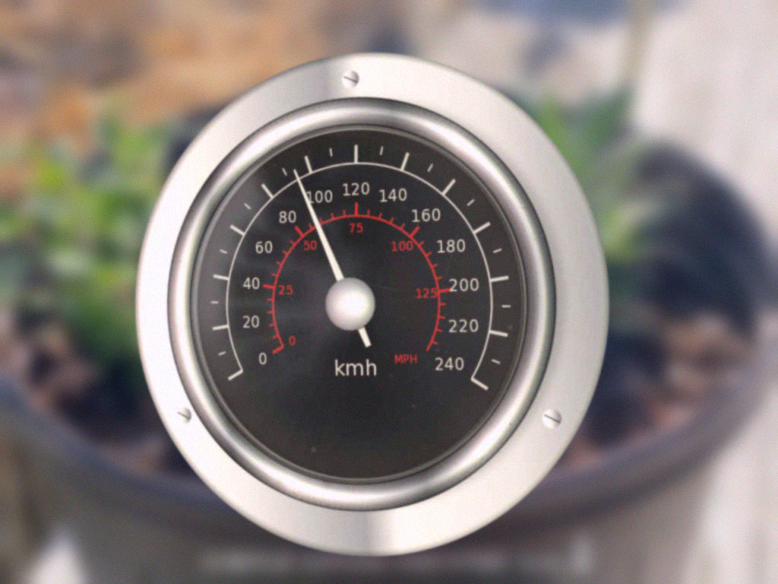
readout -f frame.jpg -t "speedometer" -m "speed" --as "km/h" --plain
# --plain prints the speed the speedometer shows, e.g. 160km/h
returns 95km/h
